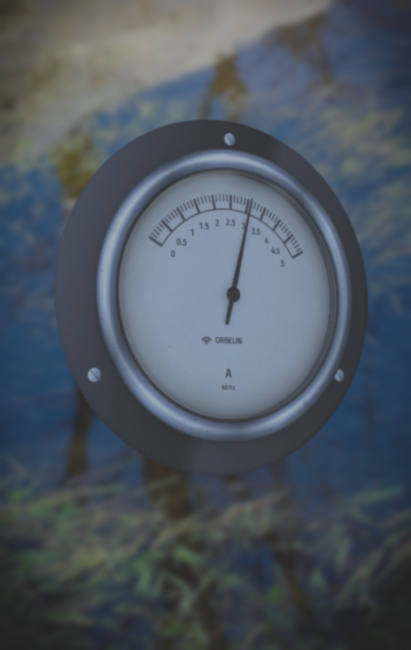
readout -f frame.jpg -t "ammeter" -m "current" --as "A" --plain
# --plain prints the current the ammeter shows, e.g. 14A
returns 3A
